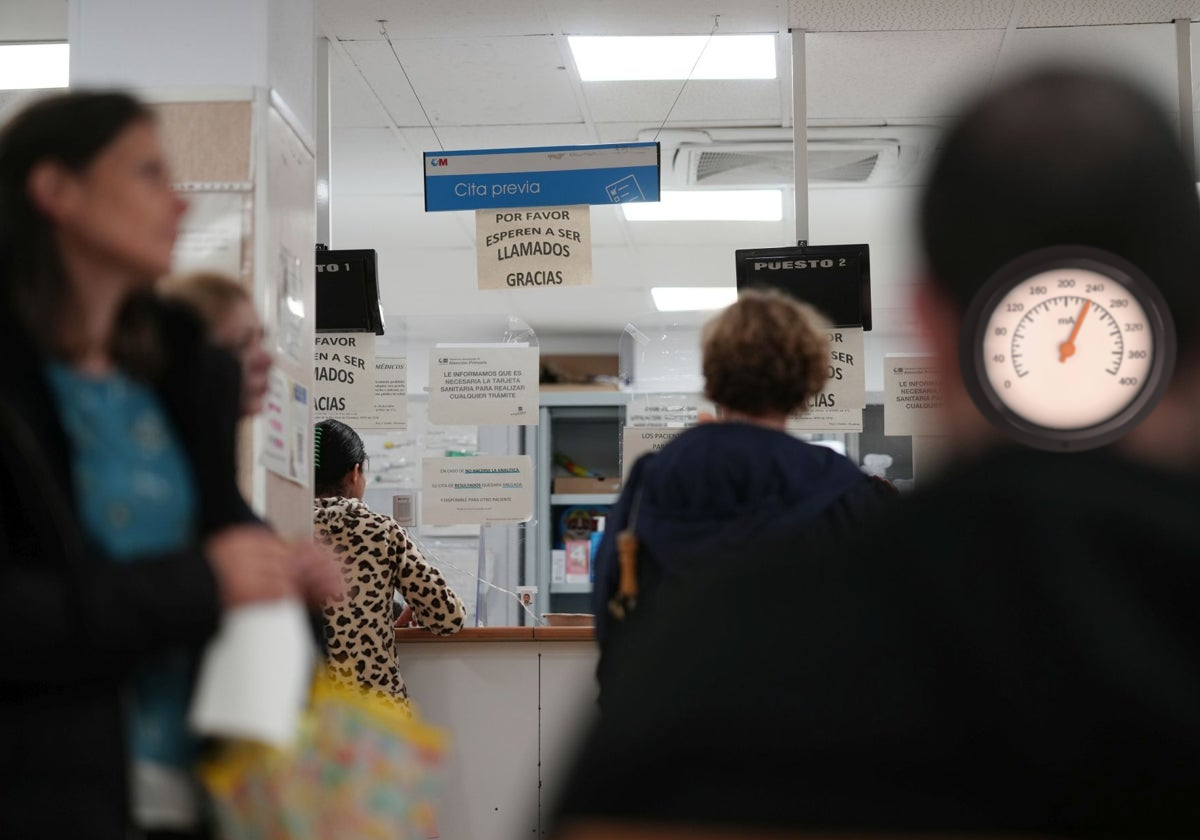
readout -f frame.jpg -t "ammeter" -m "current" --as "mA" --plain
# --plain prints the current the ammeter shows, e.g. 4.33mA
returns 240mA
